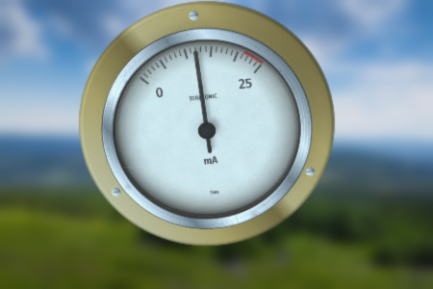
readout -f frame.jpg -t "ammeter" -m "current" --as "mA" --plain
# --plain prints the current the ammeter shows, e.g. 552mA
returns 12mA
